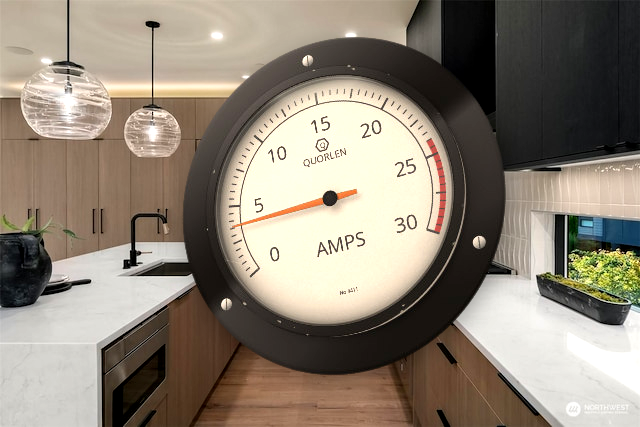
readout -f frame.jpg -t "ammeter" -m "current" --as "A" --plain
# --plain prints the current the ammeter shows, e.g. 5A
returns 3.5A
